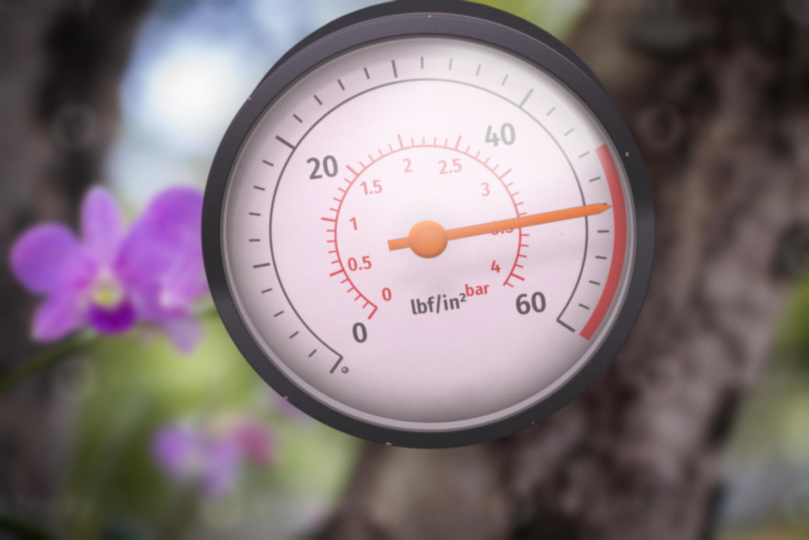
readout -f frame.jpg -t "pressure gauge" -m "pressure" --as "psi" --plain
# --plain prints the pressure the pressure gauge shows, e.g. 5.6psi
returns 50psi
